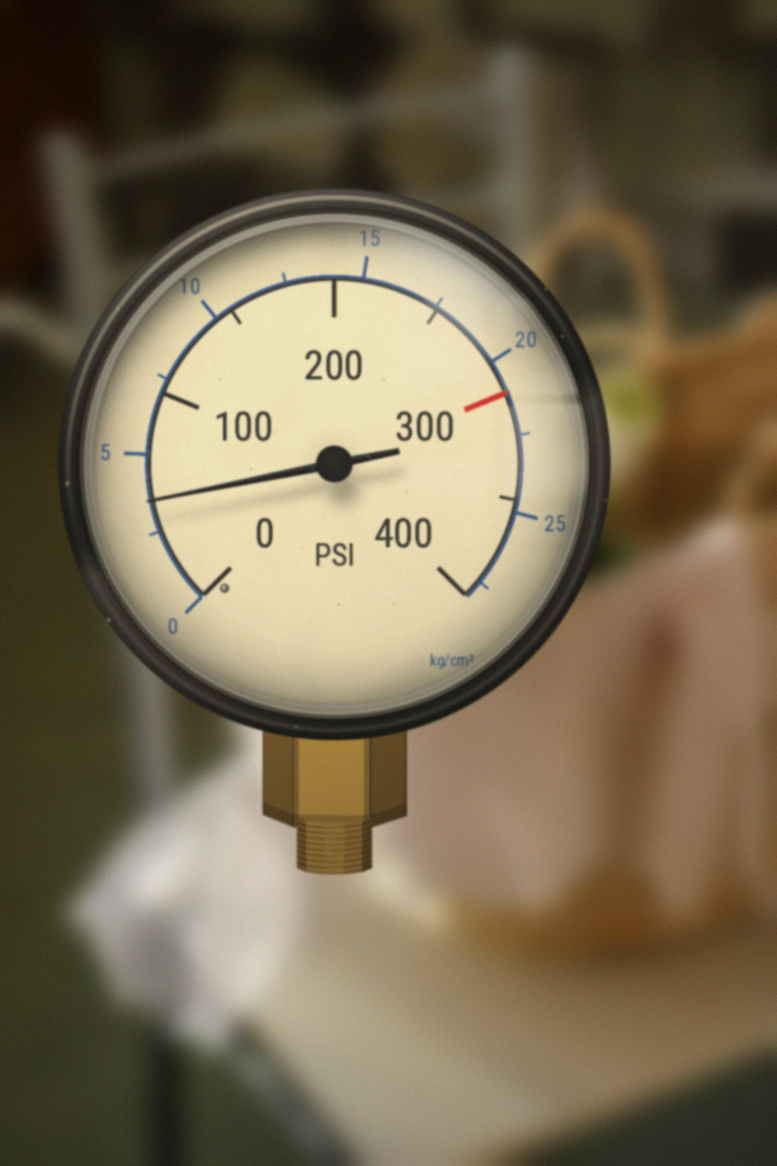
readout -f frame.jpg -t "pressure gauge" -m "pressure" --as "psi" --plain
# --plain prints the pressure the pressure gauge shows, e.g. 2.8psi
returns 50psi
